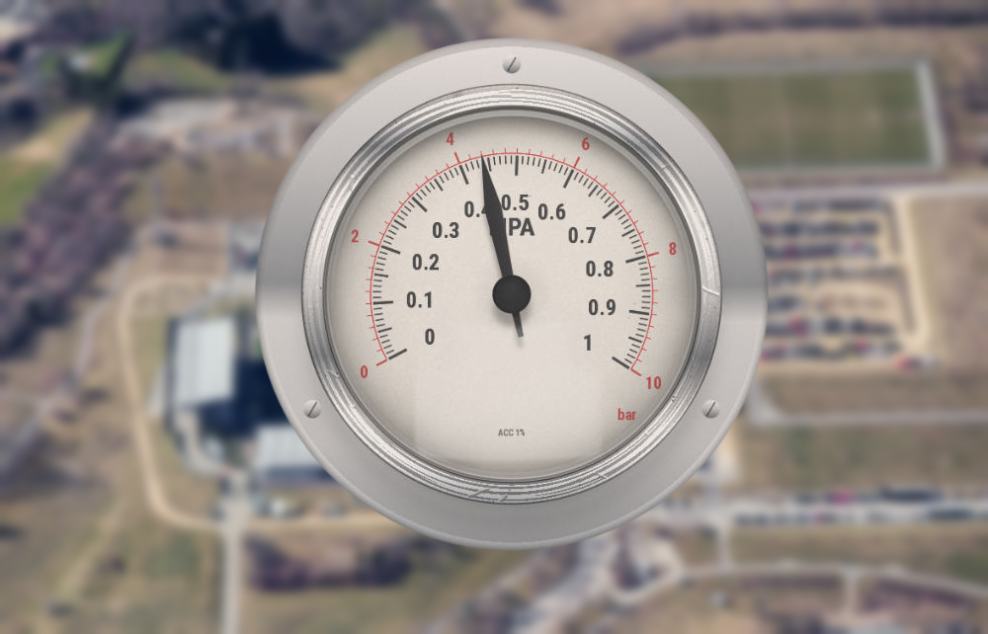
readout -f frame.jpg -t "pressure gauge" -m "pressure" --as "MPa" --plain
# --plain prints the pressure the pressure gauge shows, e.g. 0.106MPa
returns 0.44MPa
